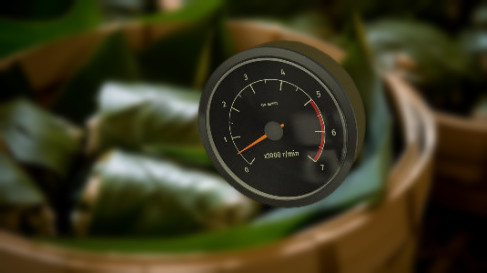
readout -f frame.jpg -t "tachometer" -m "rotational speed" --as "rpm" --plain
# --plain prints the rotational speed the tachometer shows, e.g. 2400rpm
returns 500rpm
